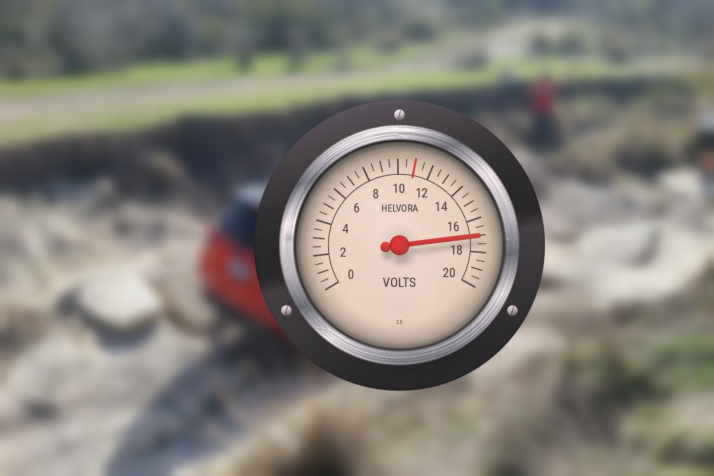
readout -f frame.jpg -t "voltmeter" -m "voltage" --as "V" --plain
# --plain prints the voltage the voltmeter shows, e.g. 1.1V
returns 17V
